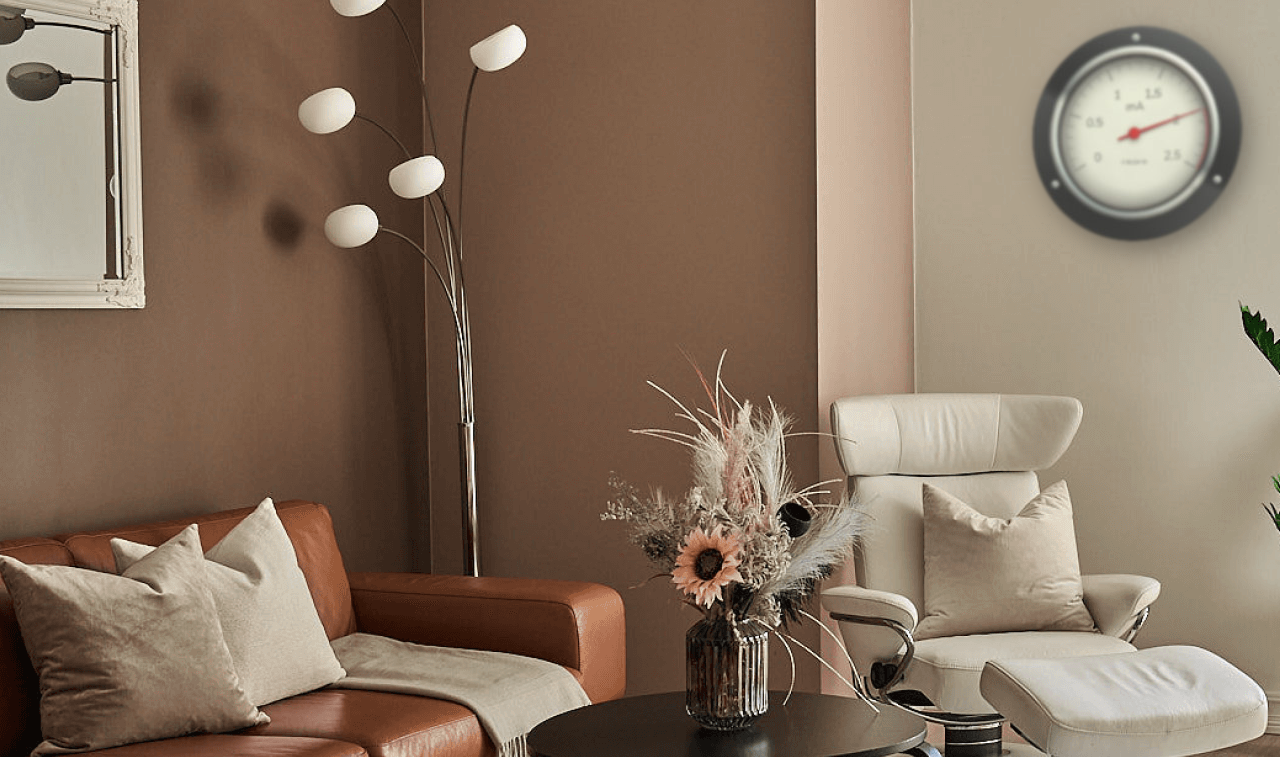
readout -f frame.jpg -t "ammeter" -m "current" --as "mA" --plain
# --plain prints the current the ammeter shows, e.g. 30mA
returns 2mA
